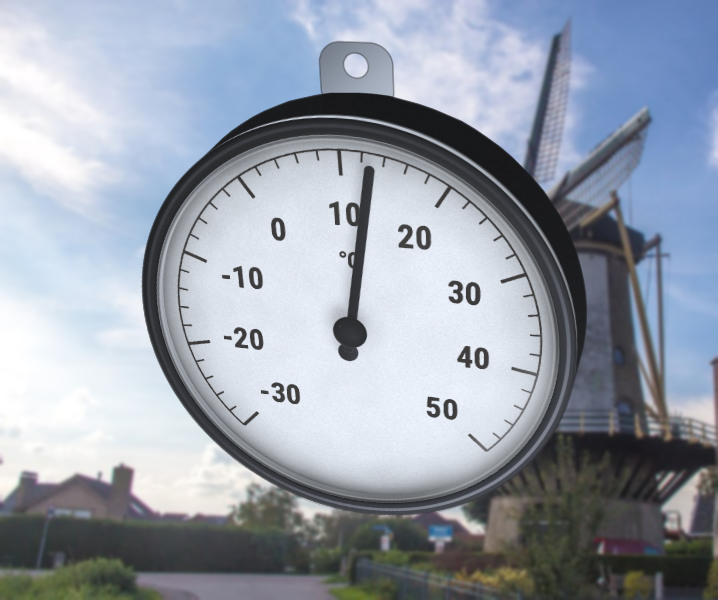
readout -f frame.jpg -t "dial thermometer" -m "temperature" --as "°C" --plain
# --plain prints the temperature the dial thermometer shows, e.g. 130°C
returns 13°C
